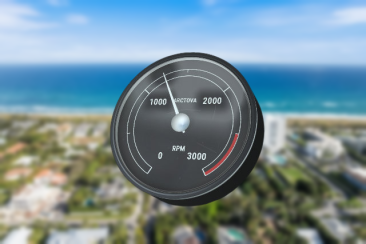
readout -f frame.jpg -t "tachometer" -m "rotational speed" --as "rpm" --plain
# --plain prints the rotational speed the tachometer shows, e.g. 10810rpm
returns 1250rpm
